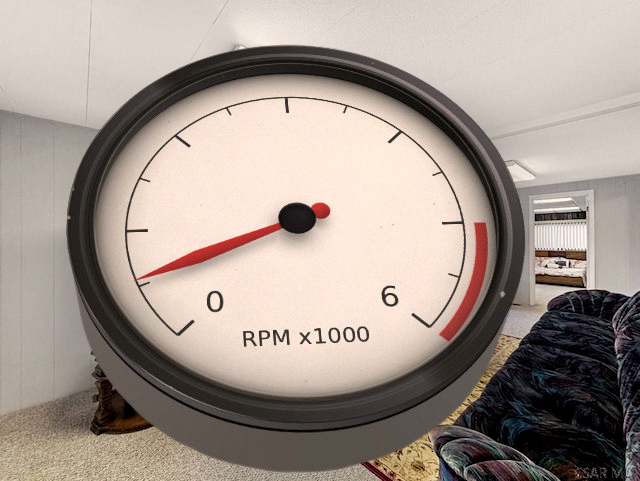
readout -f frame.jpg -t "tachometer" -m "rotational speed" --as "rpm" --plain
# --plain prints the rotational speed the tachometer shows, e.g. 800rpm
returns 500rpm
